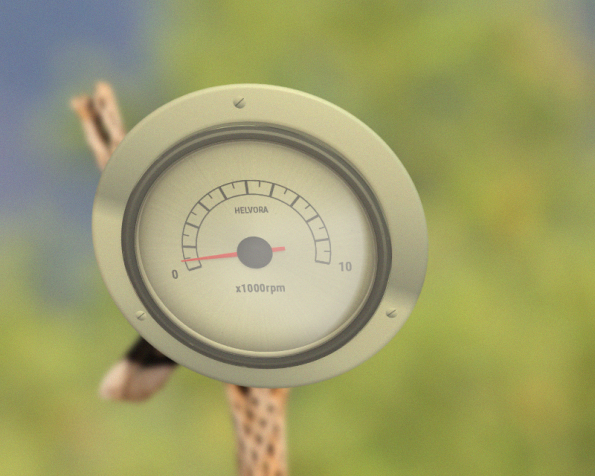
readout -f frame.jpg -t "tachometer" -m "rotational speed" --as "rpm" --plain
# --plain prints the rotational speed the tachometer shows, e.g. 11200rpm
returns 500rpm
